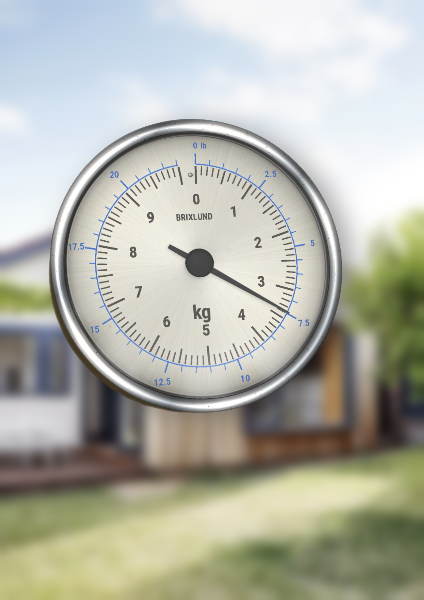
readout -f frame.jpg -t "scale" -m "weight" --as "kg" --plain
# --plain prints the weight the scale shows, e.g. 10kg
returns 3.4kg
